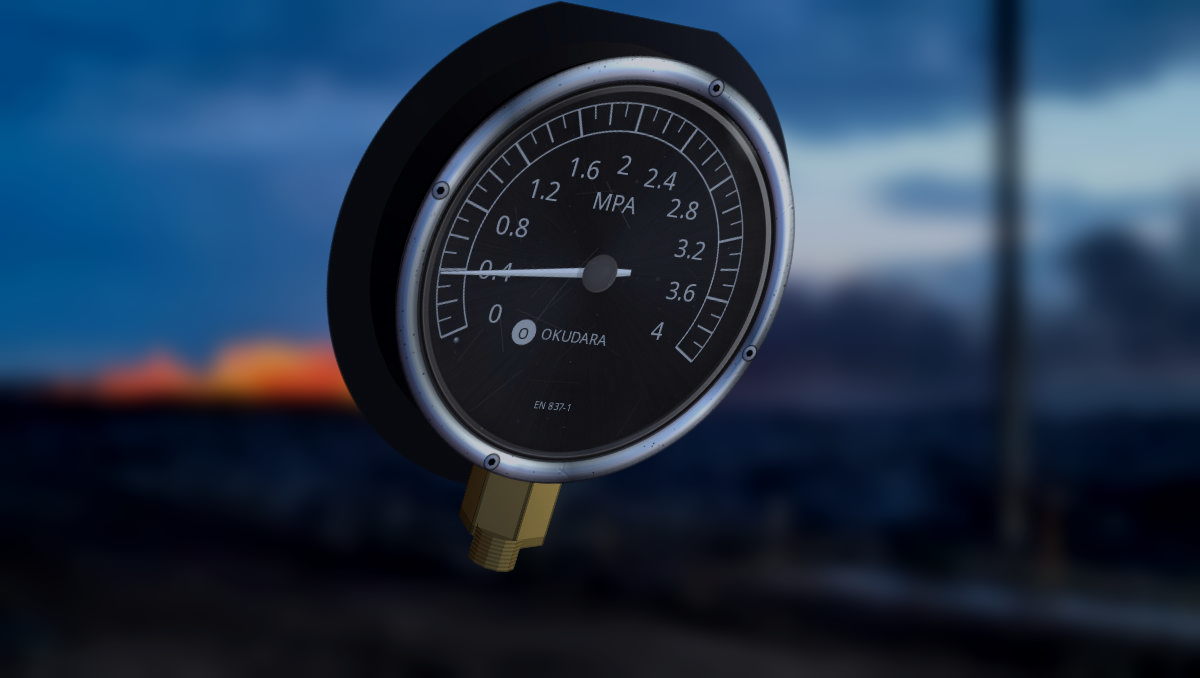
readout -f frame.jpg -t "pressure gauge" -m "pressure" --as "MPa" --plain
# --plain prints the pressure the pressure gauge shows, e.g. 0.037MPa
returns 0.4MPa
